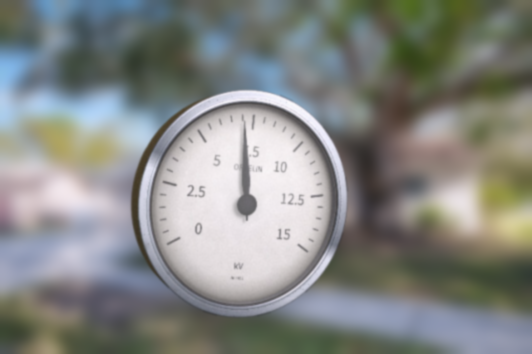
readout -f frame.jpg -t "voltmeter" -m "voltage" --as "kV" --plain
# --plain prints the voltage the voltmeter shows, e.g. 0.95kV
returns 7kV
